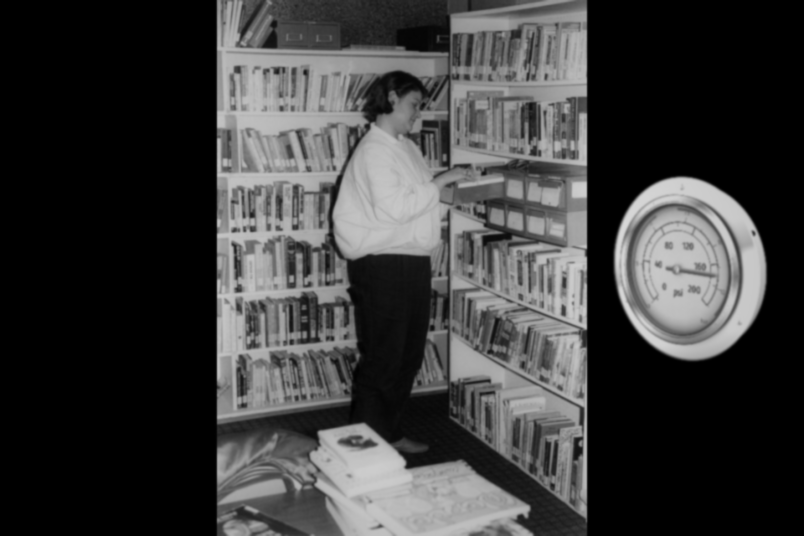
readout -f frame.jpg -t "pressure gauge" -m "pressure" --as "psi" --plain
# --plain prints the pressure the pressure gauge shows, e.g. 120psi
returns 170psi
